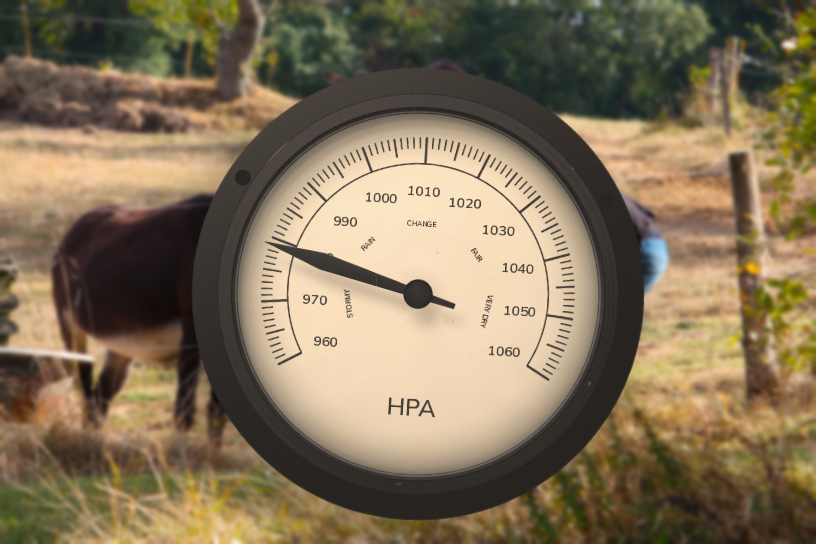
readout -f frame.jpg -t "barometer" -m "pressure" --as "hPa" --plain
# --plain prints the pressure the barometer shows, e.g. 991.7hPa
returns 979hPa
